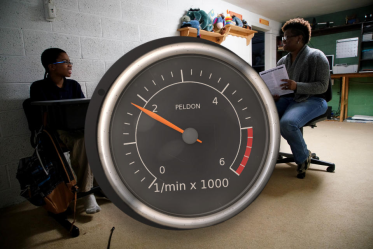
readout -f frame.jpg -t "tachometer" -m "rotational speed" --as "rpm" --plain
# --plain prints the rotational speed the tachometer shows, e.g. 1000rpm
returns 1800rpm
